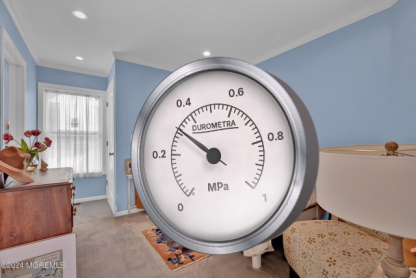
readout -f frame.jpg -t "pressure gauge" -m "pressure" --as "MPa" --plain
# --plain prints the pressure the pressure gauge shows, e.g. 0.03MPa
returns 0.32MPa
